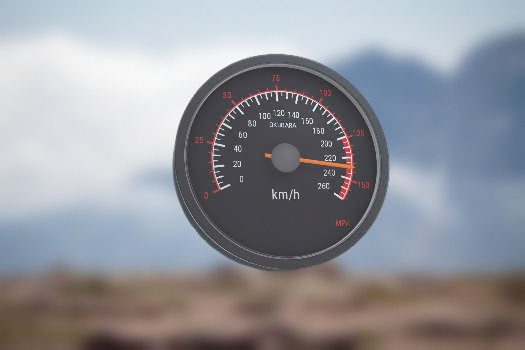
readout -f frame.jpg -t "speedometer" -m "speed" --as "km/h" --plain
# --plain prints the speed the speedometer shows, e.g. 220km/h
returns 230km/h
